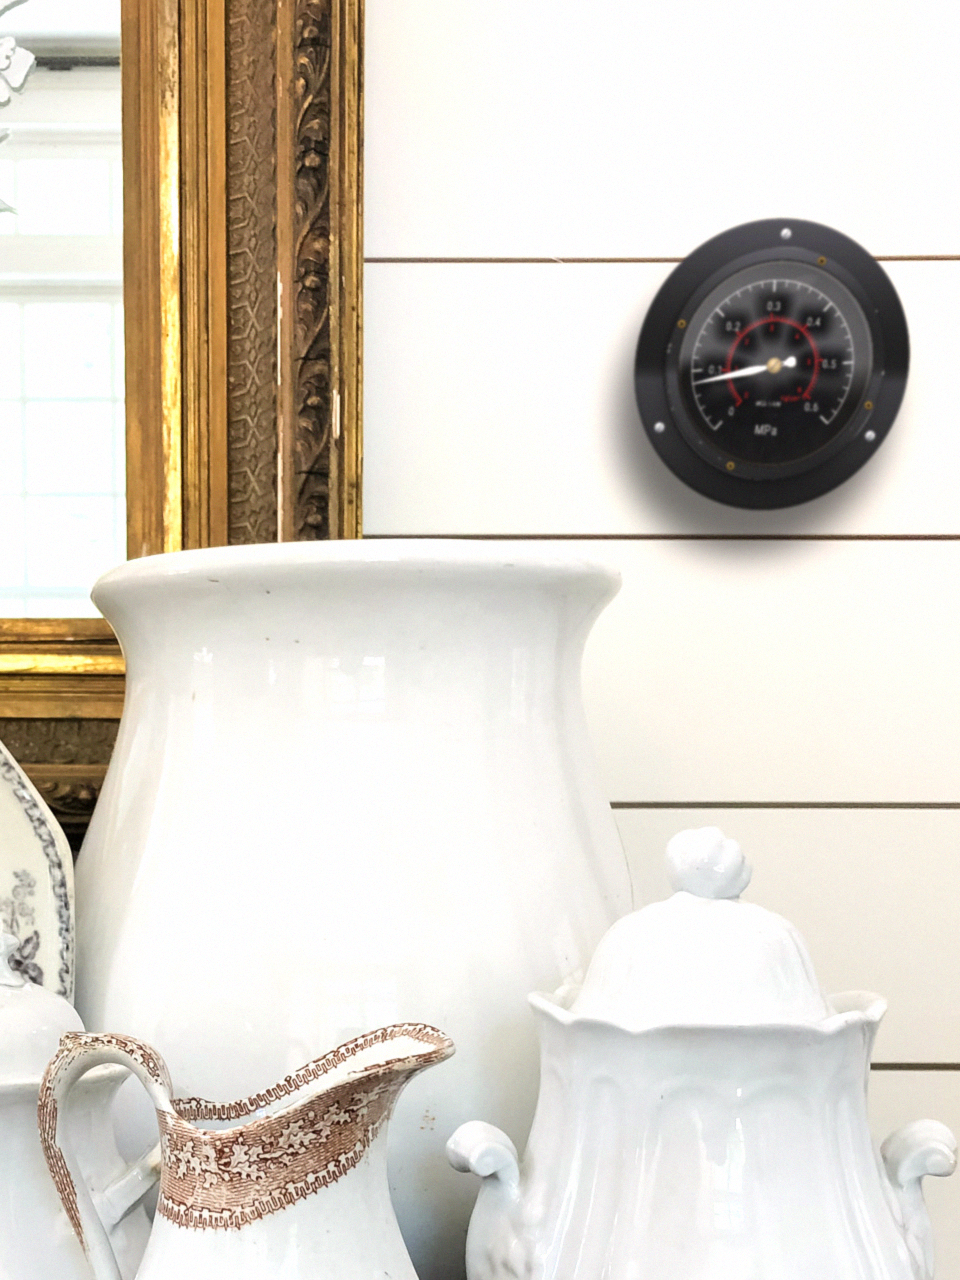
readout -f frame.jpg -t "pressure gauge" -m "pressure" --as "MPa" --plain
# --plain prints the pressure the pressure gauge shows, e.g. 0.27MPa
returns 0.08MPa
